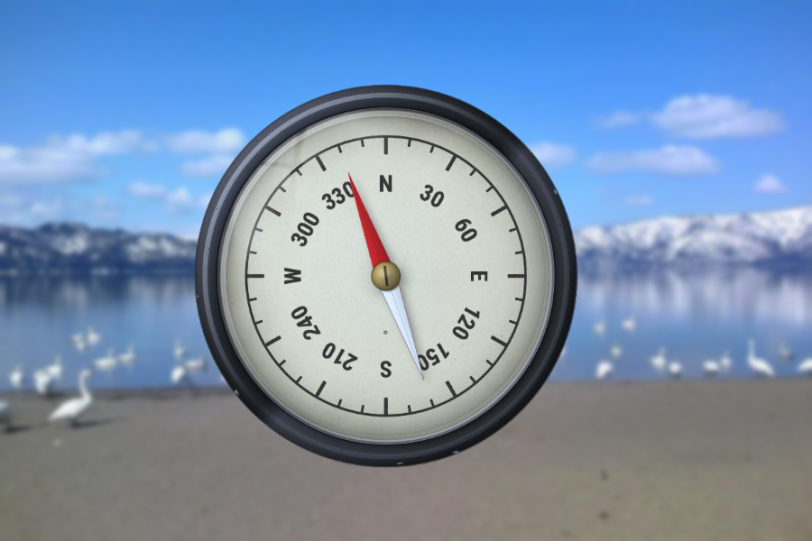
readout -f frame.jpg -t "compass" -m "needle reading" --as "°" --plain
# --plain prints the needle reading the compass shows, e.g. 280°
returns 340°
